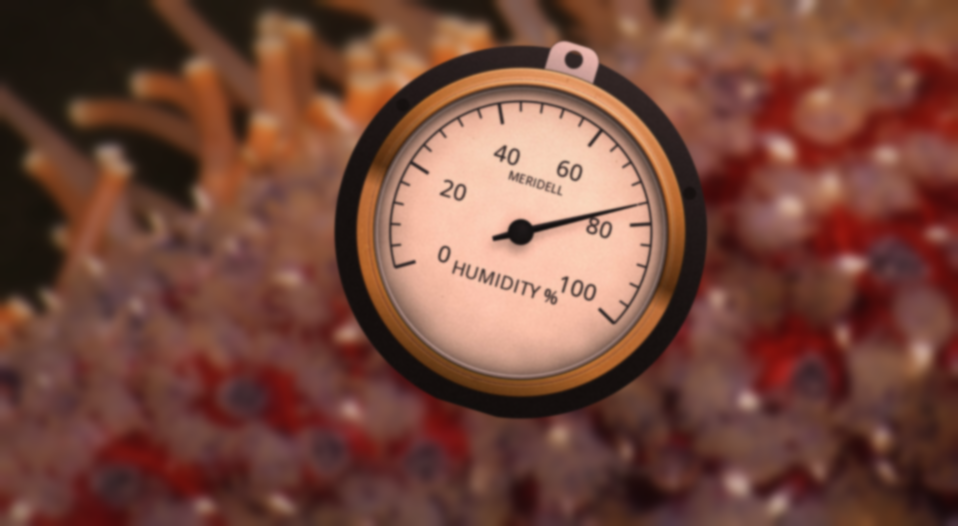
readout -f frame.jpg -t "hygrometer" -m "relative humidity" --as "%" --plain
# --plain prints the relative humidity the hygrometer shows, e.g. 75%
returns 76%
